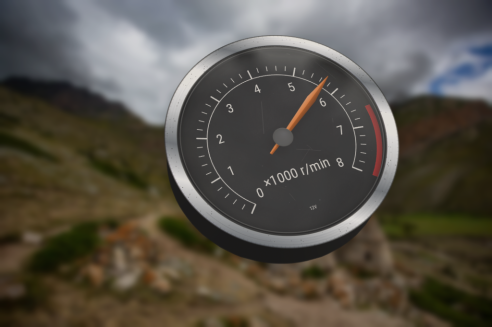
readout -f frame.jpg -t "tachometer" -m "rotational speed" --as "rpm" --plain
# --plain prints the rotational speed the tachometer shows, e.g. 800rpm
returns 5700rpm
